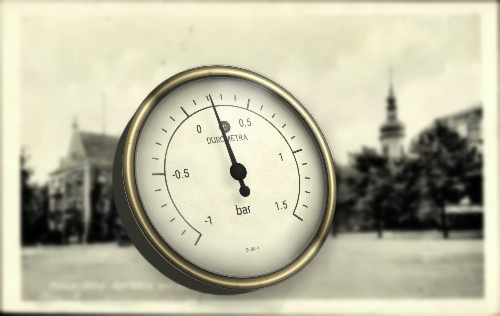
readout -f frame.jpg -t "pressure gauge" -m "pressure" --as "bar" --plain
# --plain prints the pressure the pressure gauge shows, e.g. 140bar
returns 0.2bar
